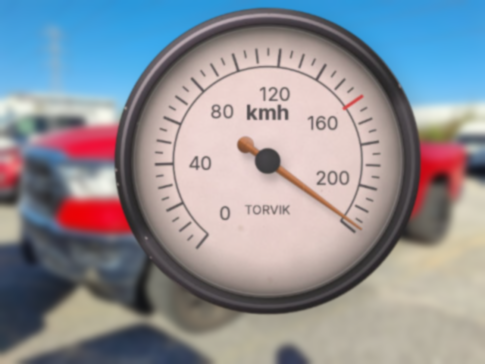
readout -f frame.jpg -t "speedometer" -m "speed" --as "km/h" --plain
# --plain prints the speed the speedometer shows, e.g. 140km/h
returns 217.5km/h
